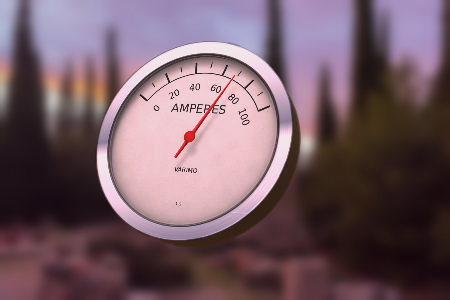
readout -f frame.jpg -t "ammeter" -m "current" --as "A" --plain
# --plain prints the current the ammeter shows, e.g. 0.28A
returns 70A
